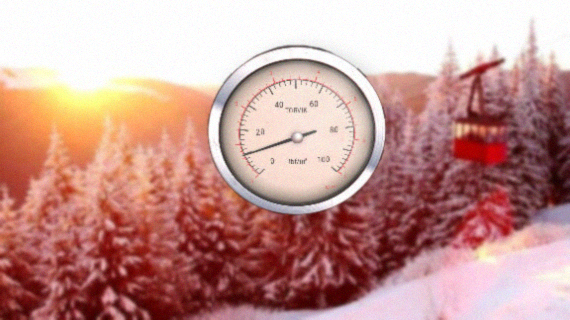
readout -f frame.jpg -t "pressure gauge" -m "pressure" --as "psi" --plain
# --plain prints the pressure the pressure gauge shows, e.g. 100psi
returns 10psi
